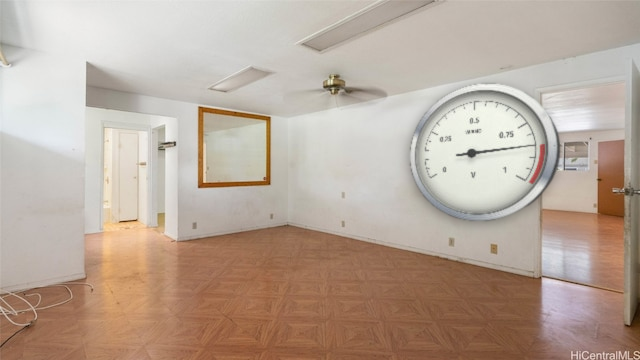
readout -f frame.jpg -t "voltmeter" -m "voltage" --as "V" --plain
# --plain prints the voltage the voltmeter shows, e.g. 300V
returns 0.85V
